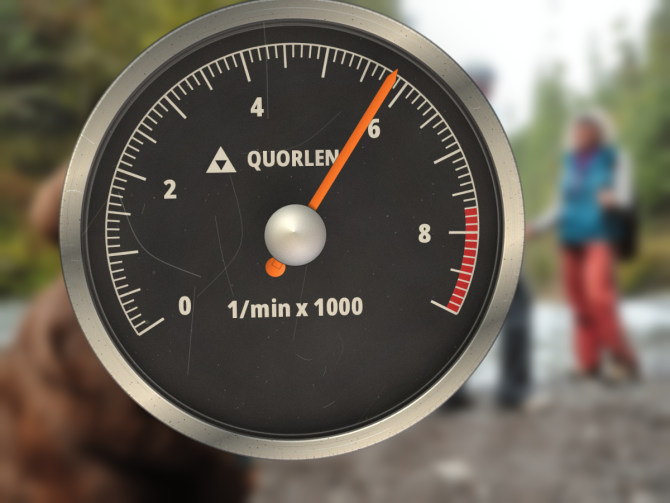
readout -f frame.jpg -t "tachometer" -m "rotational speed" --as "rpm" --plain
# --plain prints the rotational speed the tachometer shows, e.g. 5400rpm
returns 5800rpm
